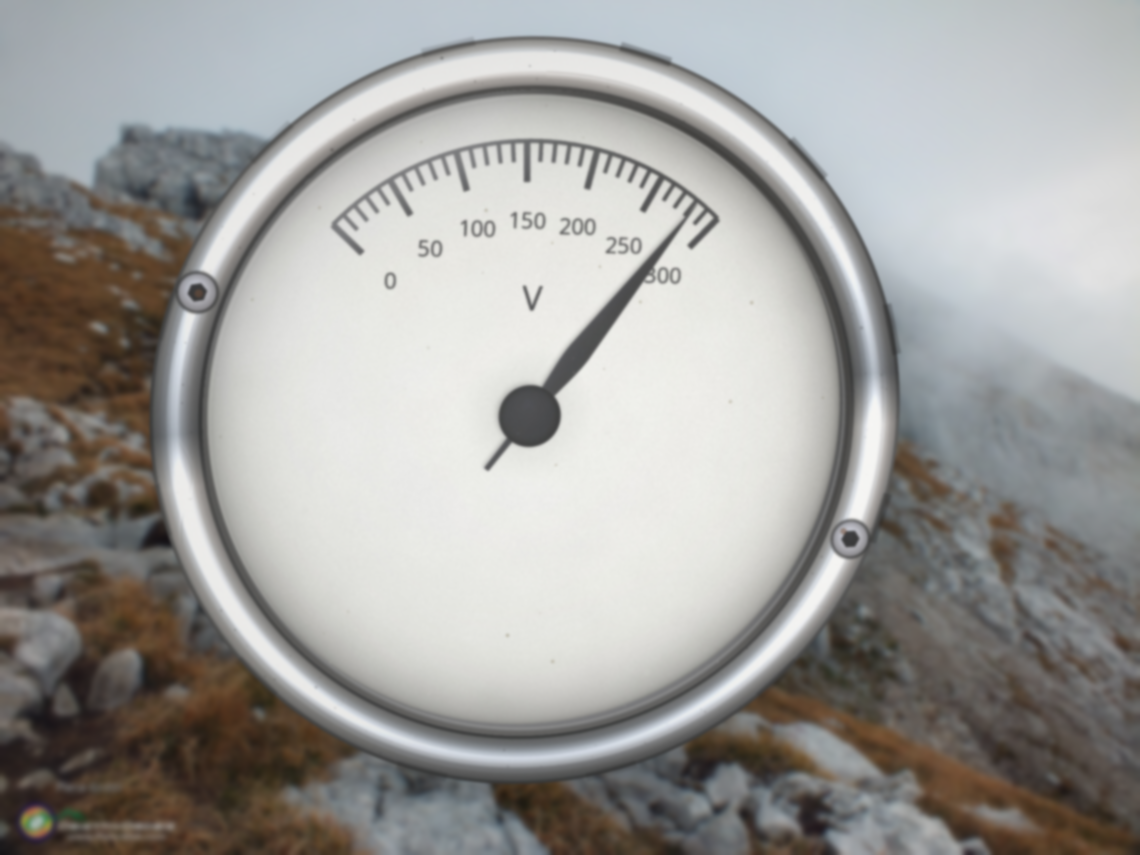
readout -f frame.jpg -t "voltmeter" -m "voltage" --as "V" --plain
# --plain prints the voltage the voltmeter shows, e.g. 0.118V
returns 280V
